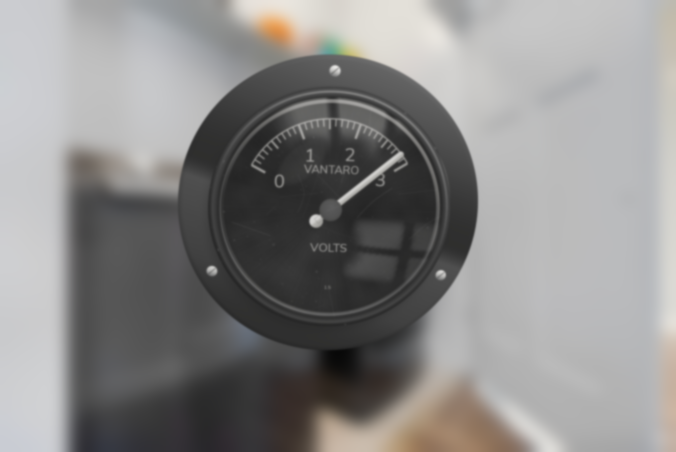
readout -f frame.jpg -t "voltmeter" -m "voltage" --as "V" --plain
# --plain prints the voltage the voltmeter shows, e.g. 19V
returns 2.8V
